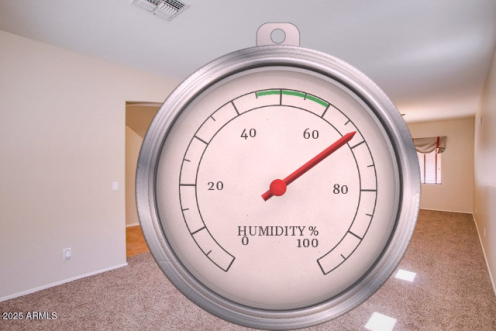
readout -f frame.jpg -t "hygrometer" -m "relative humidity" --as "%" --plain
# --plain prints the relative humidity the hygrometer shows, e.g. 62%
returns 67.5%
